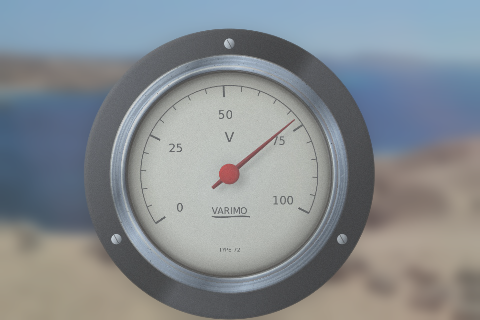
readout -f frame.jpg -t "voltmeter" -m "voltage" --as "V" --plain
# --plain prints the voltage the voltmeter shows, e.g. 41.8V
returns 72.5V
